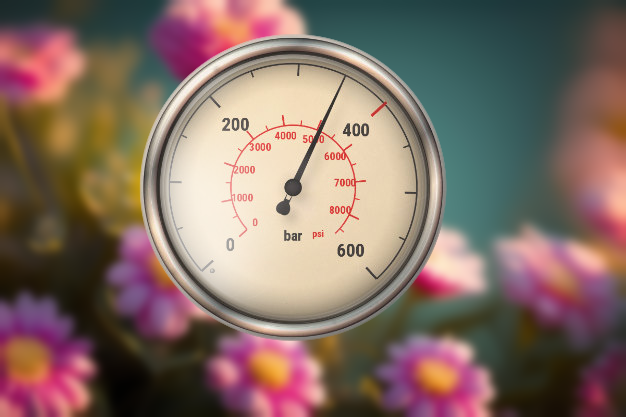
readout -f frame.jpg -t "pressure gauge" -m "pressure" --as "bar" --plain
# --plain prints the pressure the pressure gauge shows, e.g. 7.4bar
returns 350bar
